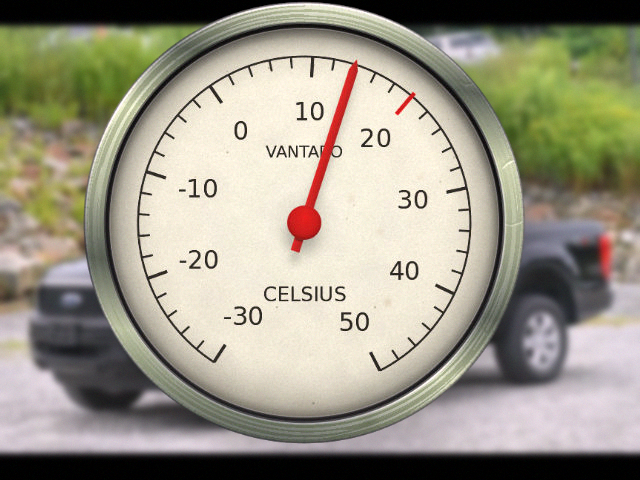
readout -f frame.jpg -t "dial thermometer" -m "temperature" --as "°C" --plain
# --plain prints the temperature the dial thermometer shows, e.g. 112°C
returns 14°C
